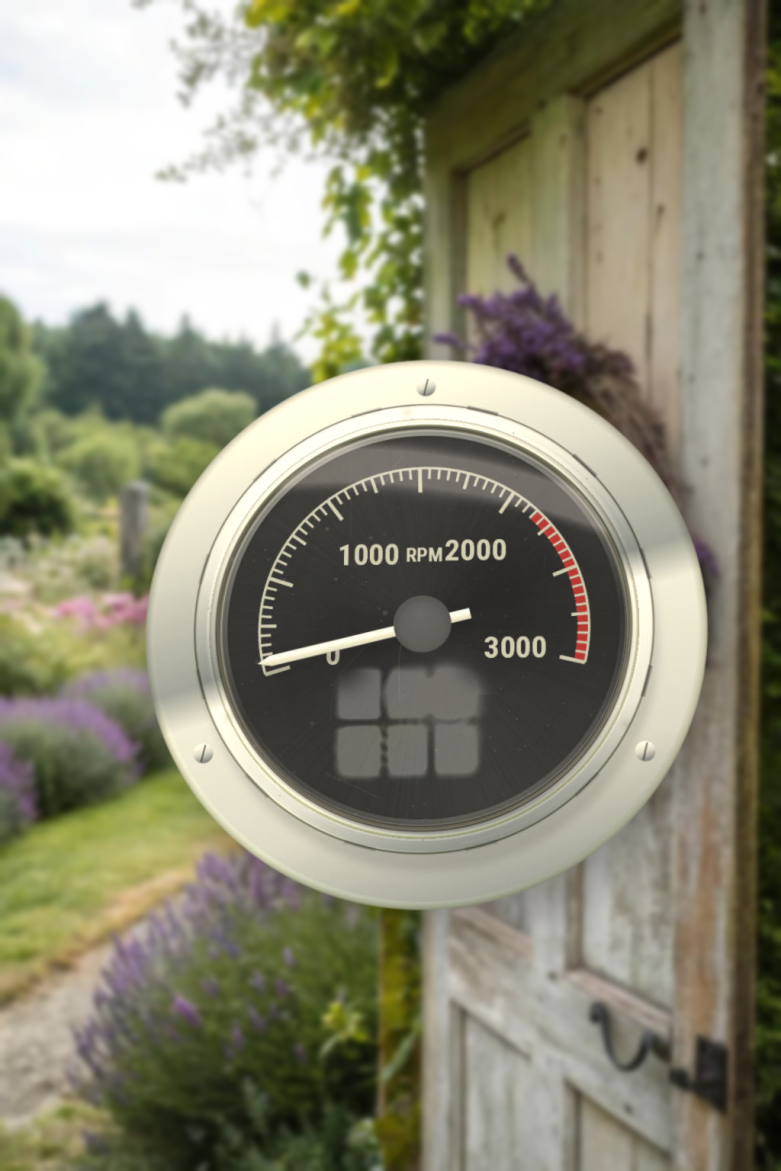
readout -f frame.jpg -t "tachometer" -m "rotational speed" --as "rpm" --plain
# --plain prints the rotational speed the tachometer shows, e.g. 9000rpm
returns 50rpm
